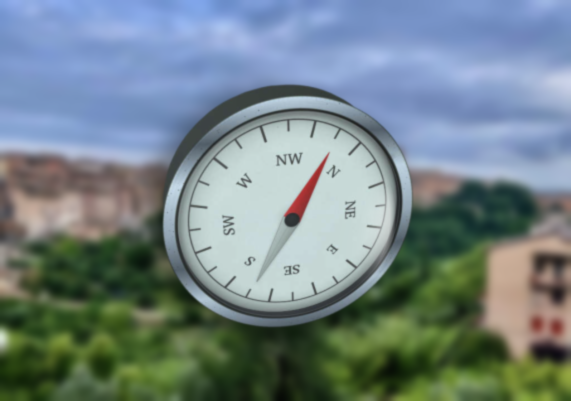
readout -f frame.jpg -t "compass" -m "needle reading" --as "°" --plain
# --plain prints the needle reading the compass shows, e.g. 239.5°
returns 345°
